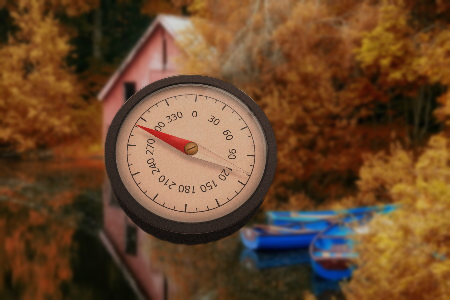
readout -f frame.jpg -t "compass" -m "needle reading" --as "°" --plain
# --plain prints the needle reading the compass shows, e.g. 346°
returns 290°
